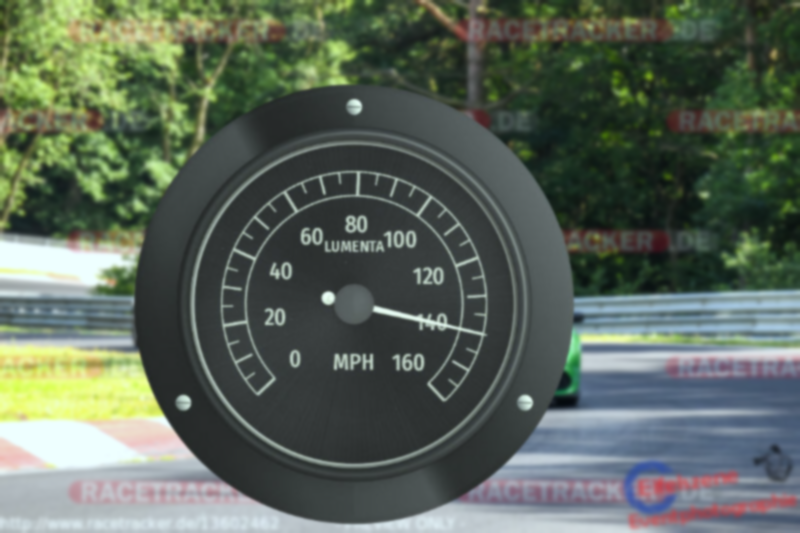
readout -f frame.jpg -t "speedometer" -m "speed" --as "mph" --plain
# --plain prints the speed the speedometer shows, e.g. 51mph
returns 140mph
